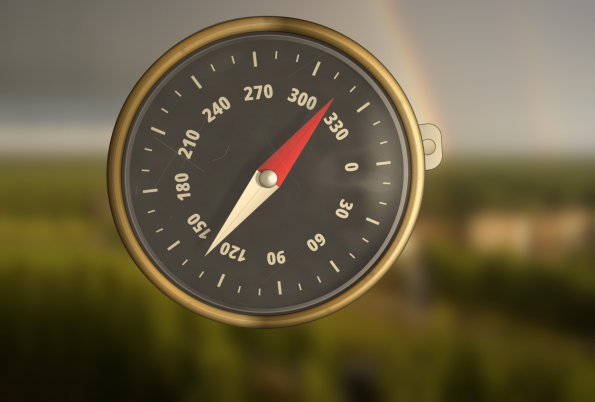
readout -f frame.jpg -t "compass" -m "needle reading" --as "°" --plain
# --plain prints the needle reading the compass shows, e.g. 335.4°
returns 315°
